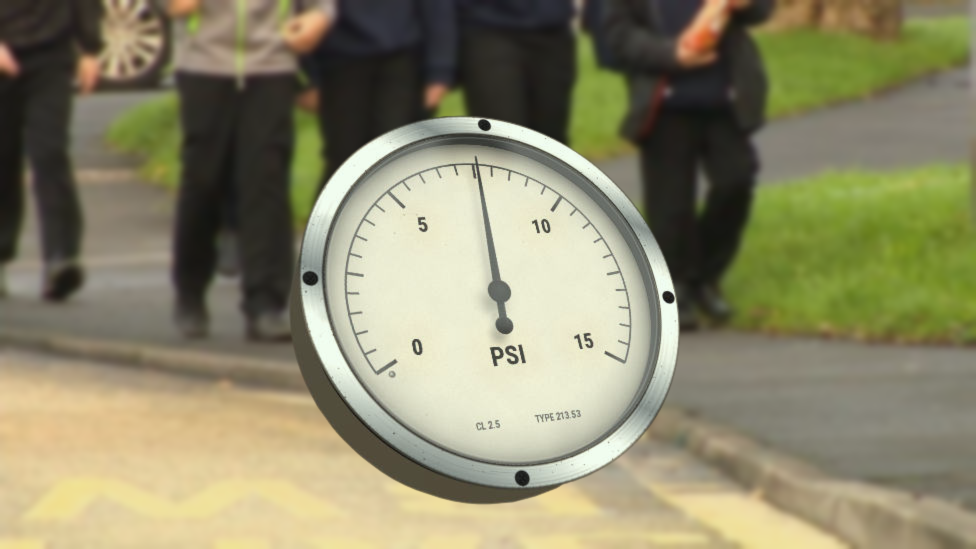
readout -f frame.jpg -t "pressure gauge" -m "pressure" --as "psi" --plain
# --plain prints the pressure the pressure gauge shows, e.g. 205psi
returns 7.5psi
